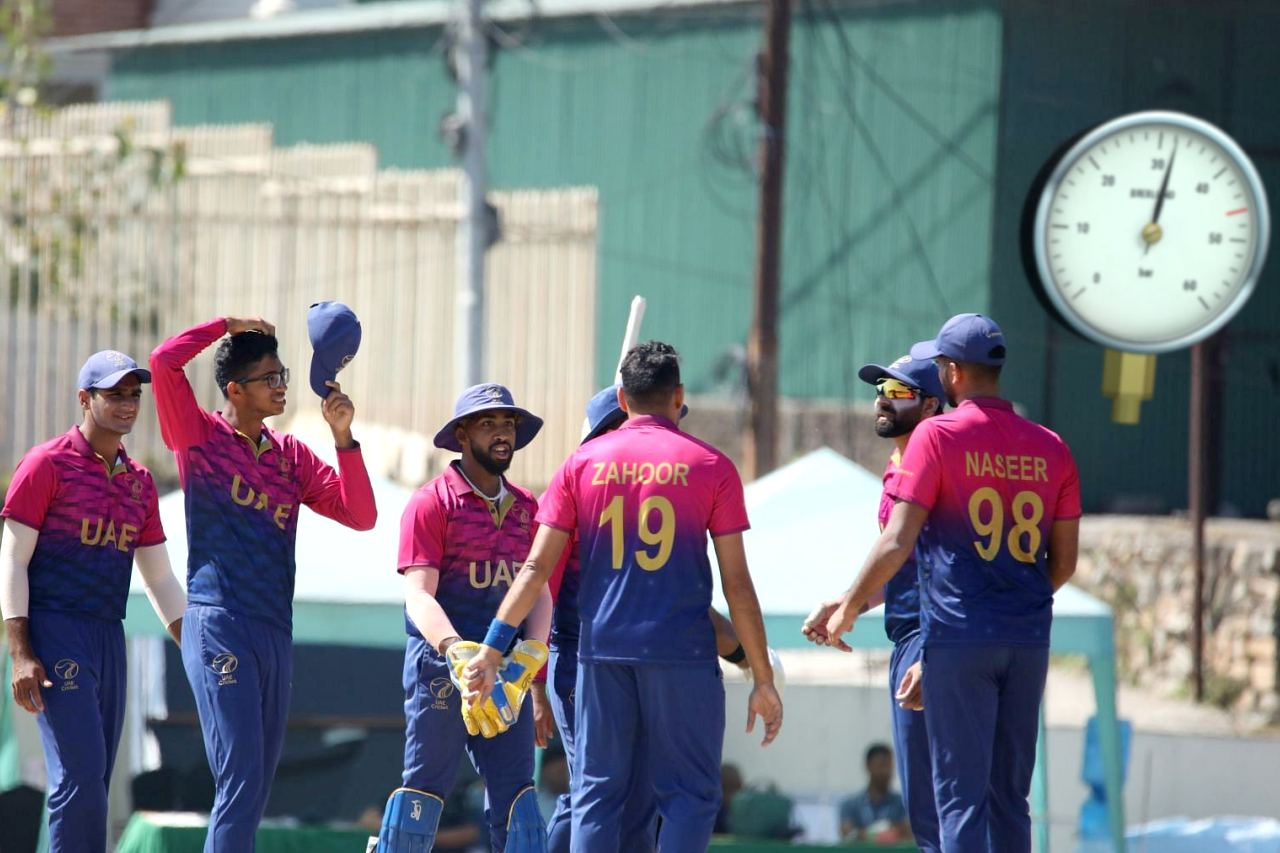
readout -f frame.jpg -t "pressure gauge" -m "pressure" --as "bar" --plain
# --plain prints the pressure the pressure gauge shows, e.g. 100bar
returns 32bar
